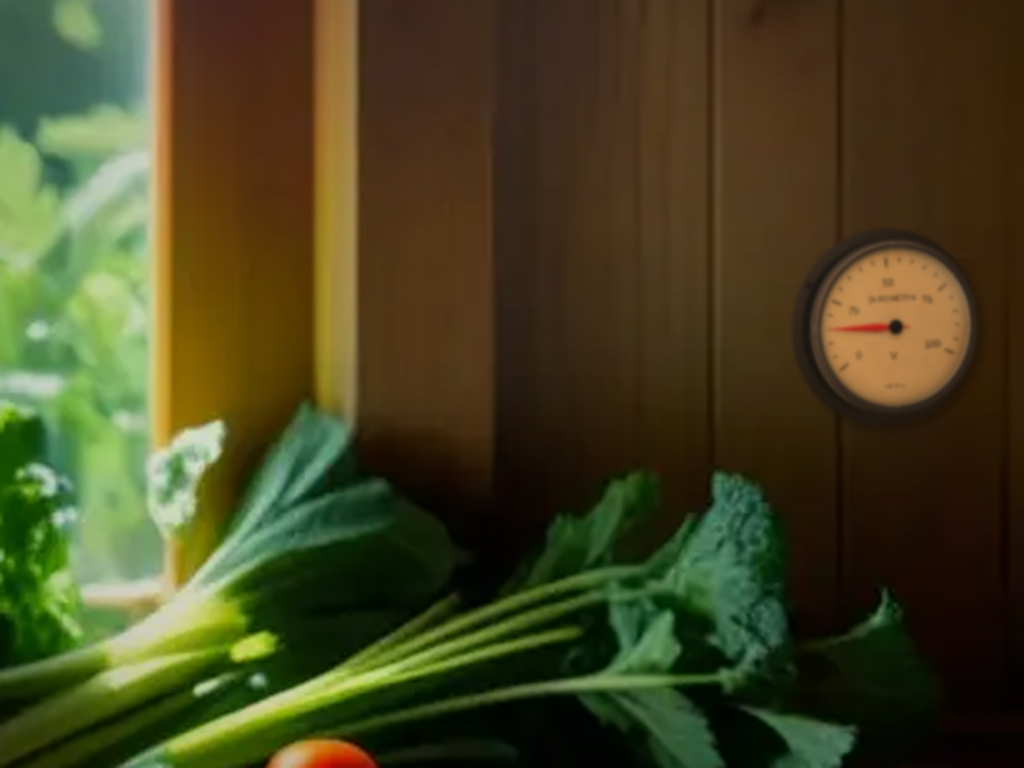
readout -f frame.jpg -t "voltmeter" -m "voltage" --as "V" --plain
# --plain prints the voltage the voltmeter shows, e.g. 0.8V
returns 15V
